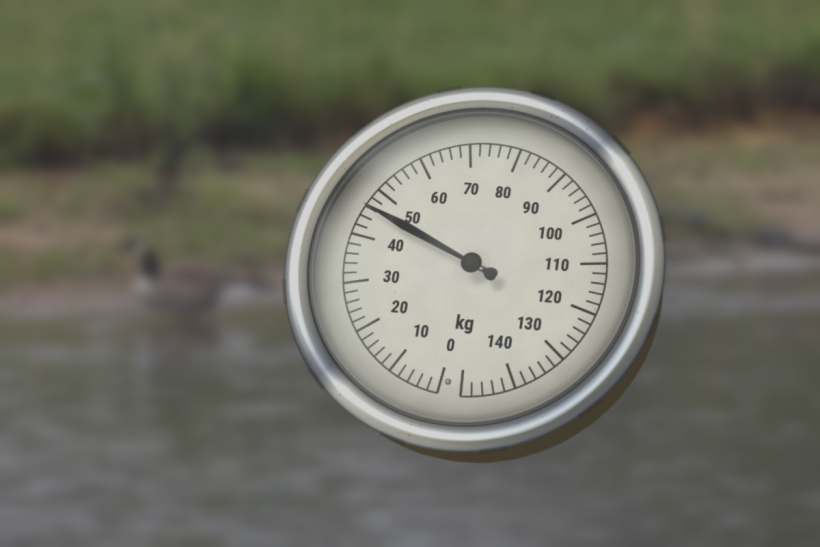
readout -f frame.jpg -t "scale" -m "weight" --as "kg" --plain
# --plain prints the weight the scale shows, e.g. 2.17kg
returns 46kg
